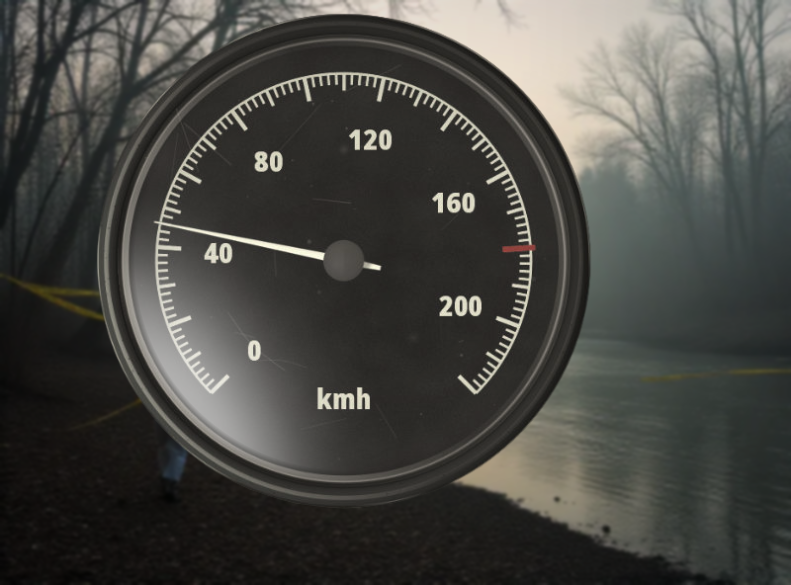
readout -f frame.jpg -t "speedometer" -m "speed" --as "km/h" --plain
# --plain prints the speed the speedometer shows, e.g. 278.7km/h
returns 46km/h
